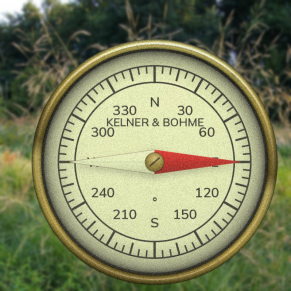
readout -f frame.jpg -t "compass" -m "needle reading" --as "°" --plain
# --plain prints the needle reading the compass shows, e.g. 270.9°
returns 90°
